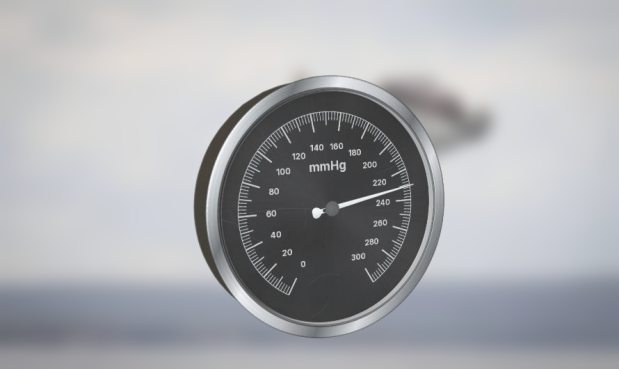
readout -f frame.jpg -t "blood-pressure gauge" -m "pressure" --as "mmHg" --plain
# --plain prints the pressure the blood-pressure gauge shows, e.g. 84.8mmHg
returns 230mmHg
